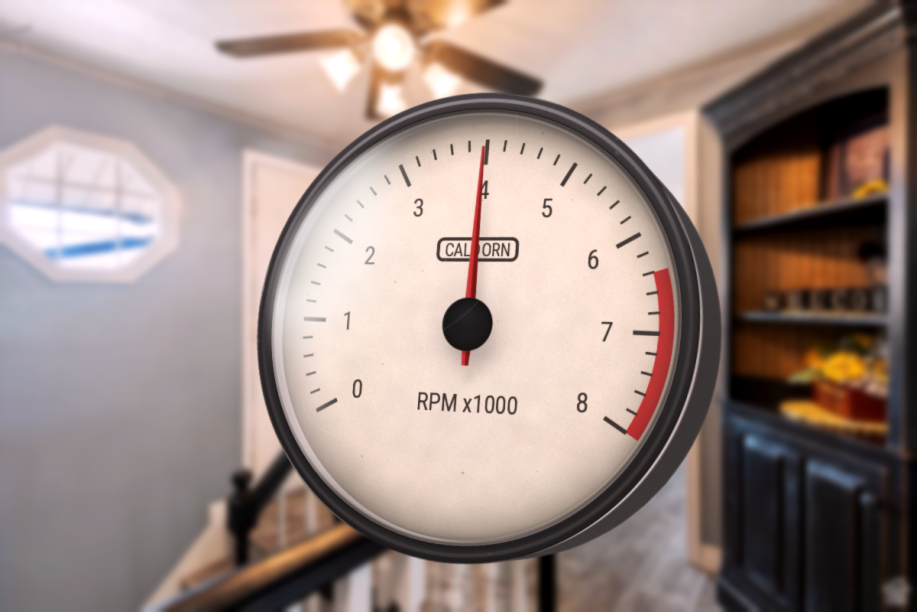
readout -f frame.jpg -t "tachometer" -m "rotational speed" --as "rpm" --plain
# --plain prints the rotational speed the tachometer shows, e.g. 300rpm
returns 4000rpm
